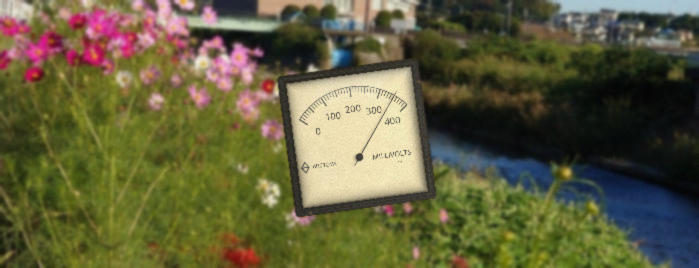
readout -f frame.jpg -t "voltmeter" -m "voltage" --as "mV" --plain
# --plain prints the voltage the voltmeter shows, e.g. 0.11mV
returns 350mV
